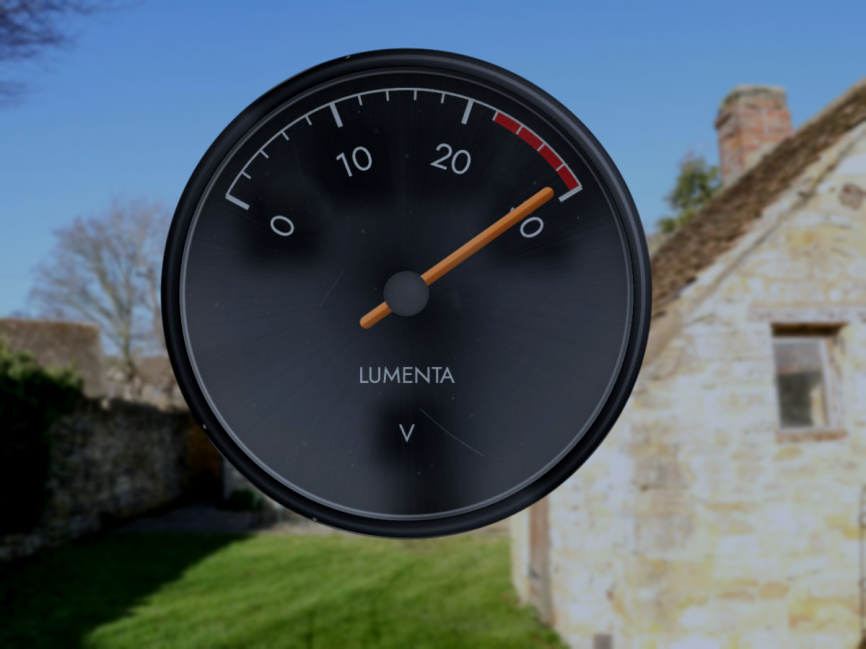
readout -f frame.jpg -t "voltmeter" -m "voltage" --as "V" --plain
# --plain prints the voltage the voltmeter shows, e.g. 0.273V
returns 29V
